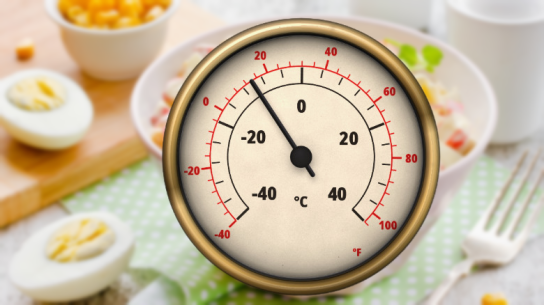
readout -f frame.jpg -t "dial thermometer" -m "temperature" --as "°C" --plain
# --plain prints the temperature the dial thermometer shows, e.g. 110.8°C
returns -10°C
